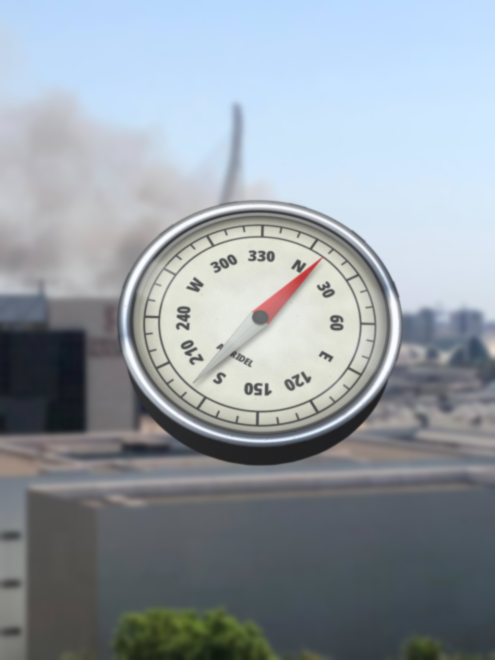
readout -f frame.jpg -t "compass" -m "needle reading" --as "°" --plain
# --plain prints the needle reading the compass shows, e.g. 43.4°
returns 10°
